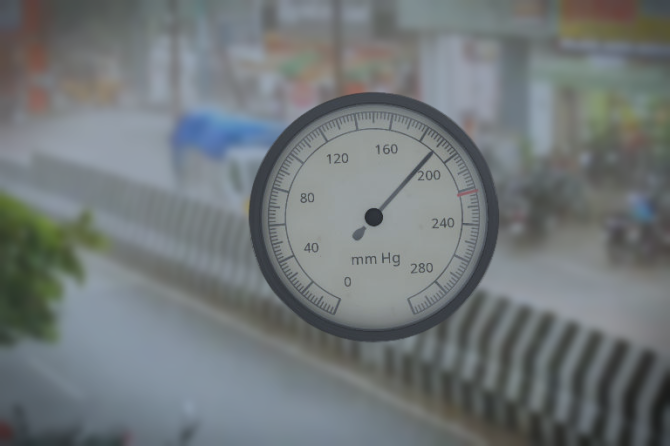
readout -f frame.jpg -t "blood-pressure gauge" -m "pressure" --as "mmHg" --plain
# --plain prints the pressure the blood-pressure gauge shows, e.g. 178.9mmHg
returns 190mmHg
